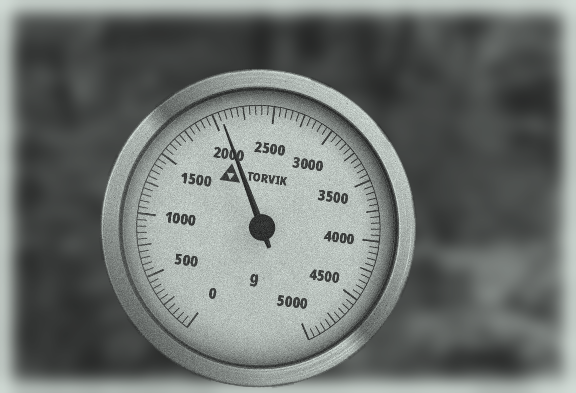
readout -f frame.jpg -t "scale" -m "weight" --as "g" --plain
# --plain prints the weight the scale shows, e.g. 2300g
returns 2050g
